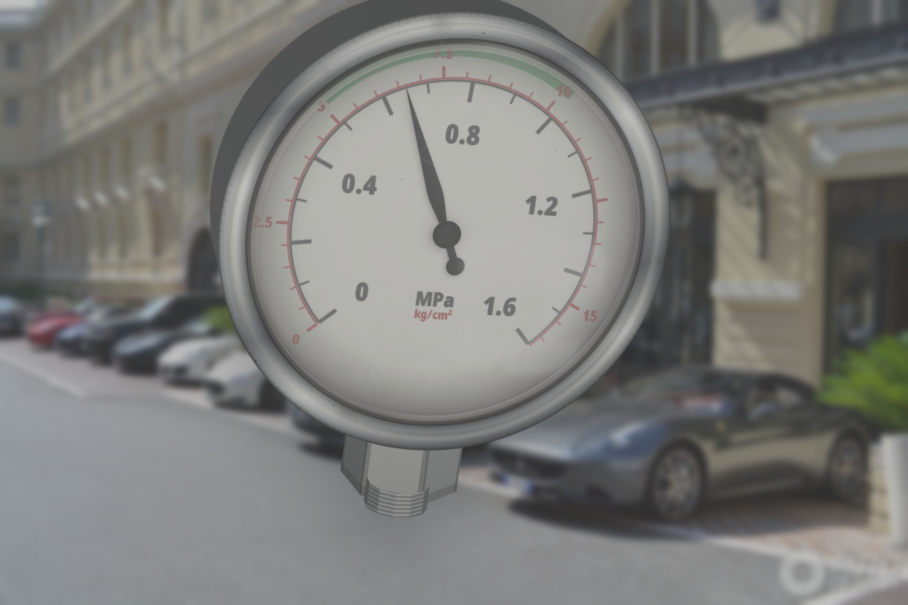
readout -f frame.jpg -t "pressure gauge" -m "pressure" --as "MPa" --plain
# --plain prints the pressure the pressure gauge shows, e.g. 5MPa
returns 0.65MPa
